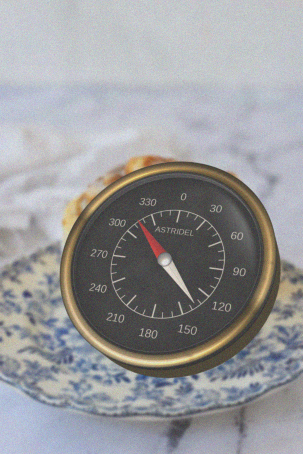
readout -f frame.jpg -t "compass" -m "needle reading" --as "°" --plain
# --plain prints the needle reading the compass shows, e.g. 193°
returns 315°
